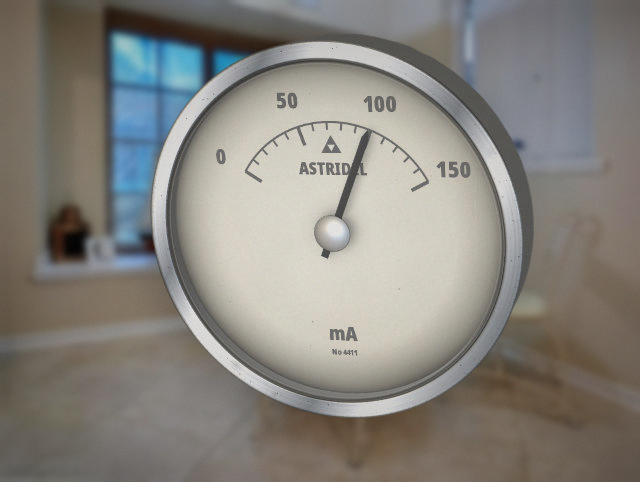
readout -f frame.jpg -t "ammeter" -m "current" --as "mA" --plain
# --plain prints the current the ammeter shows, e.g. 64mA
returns 100mA
